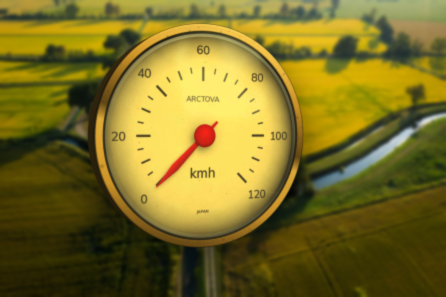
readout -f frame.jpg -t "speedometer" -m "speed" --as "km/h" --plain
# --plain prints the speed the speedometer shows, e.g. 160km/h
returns 0km/h
